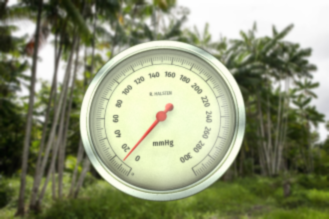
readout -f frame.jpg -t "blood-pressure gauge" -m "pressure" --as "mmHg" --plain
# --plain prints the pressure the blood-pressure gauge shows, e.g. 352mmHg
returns 10mmHg
